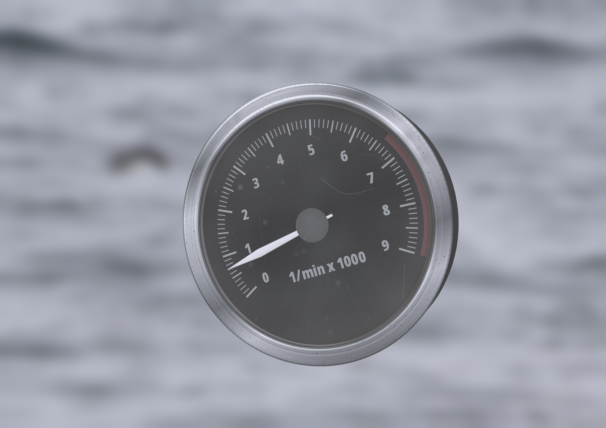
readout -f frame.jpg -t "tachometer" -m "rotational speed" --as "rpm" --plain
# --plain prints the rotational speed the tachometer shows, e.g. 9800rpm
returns 700rpm
